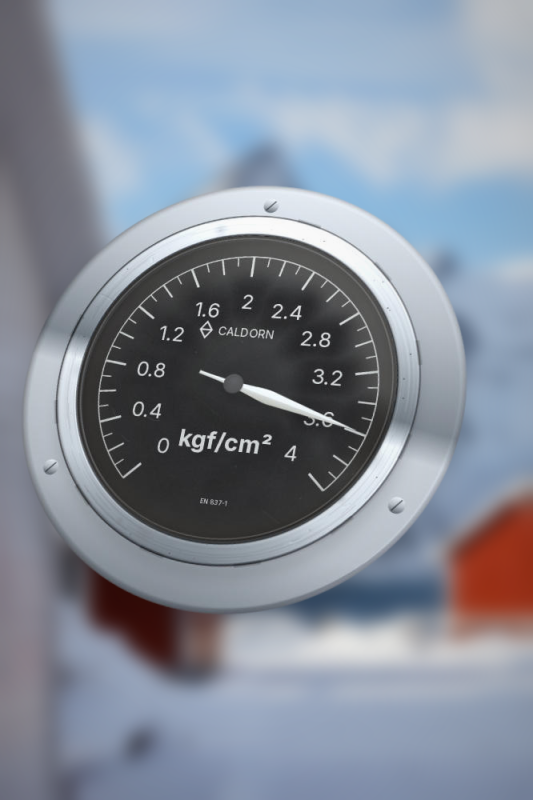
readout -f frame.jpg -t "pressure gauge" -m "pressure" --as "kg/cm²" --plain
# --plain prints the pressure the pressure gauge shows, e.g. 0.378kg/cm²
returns 3.6kg/cm²
